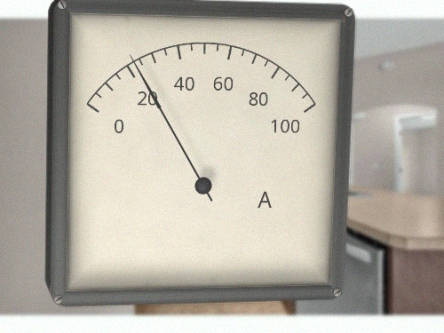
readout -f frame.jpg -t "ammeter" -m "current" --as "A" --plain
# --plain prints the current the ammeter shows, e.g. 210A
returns 22.5A
